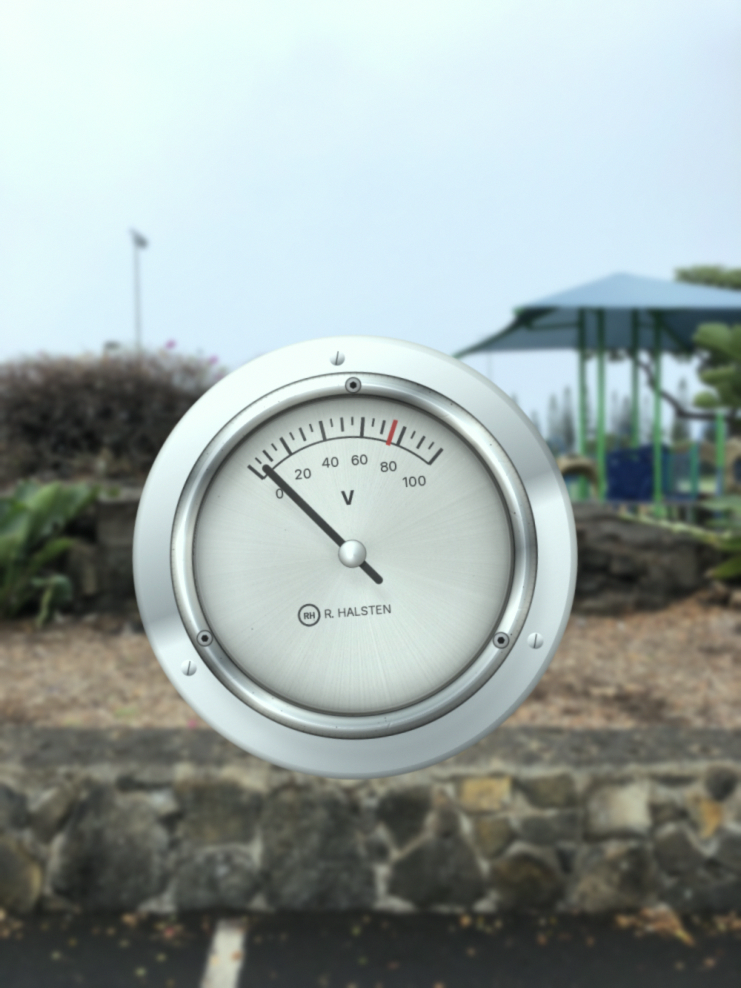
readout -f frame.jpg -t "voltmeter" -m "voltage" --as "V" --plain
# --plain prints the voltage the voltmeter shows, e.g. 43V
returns 5V
